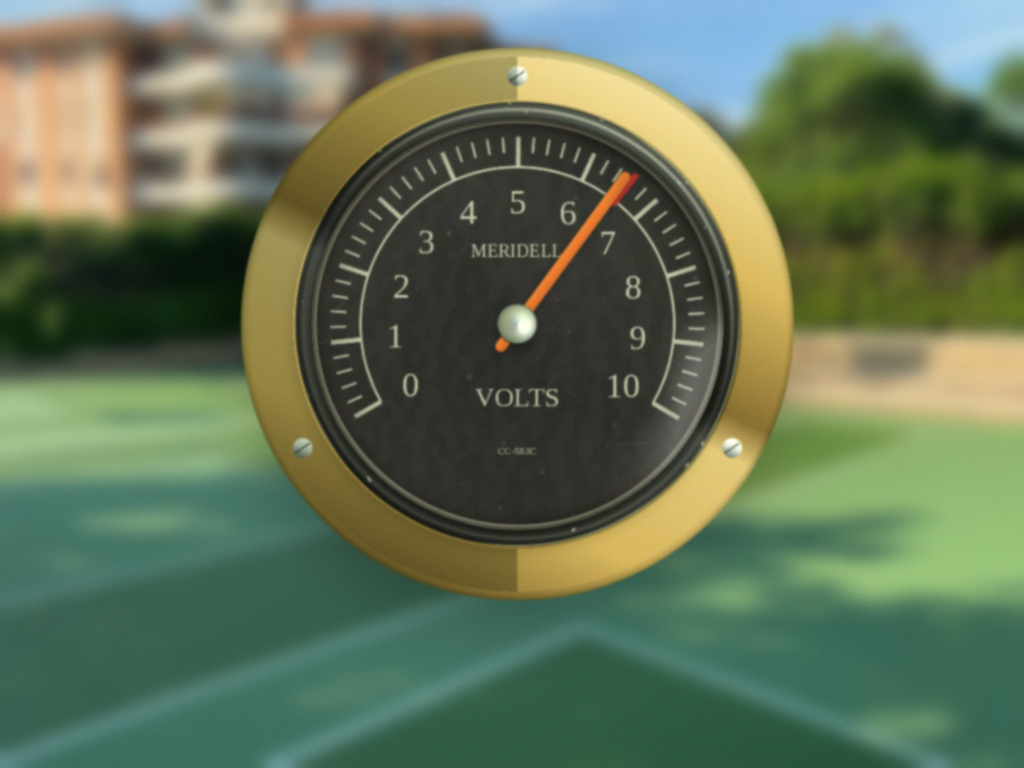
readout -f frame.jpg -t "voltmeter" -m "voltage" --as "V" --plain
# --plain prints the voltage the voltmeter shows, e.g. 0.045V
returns 6.5V
